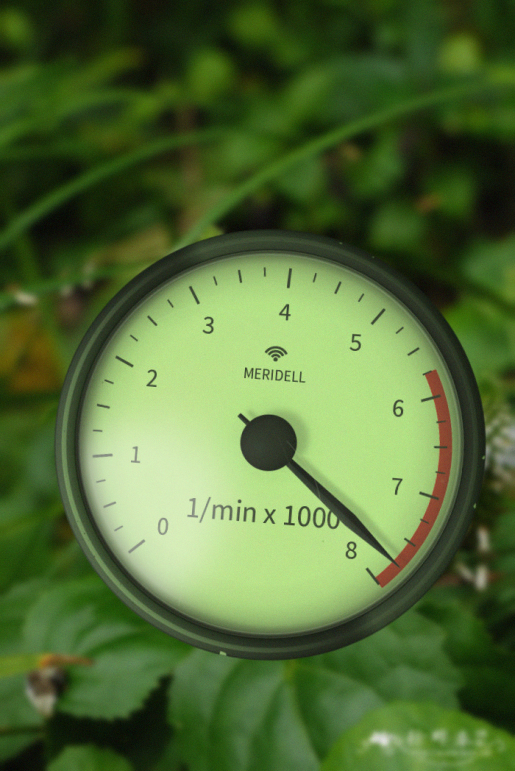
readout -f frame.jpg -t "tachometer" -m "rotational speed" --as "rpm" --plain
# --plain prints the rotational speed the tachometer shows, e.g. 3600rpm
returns 7750rpm
